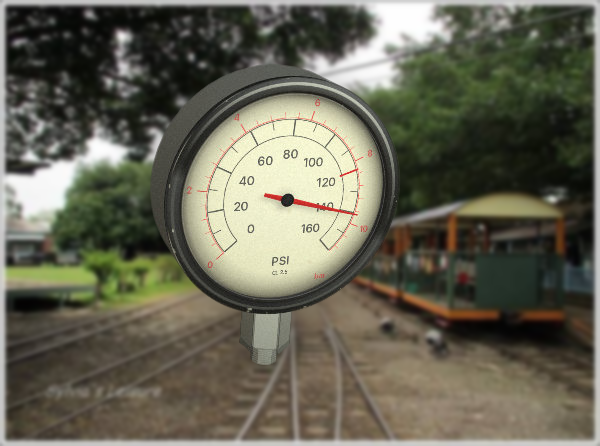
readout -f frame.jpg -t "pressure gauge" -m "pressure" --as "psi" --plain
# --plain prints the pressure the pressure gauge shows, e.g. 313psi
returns 140psi
